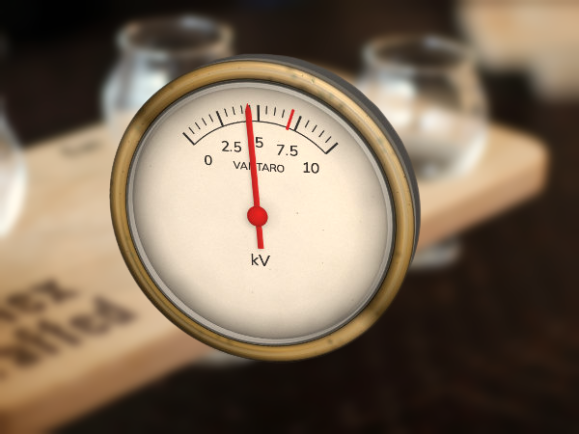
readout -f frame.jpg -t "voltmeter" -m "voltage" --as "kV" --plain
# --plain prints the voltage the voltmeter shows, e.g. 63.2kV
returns 4.5kV
